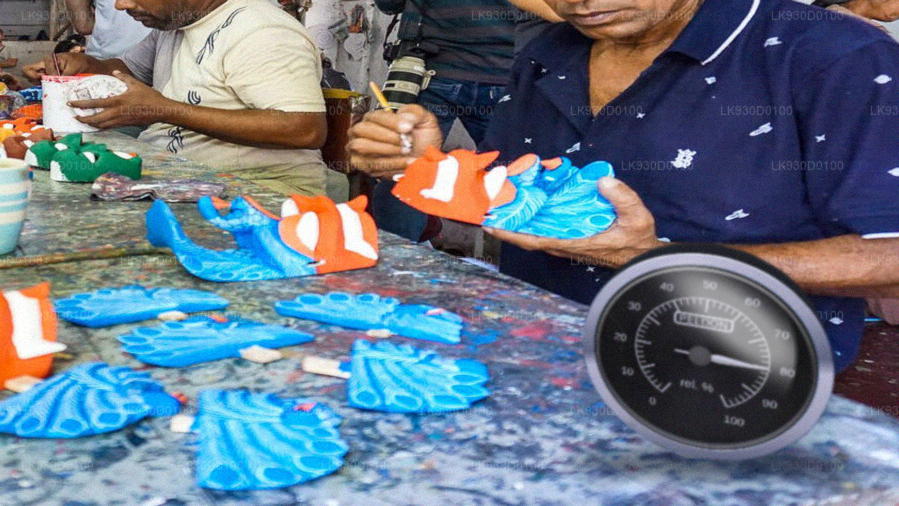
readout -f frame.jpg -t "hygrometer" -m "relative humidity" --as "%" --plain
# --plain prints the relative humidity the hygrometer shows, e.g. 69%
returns 80%
